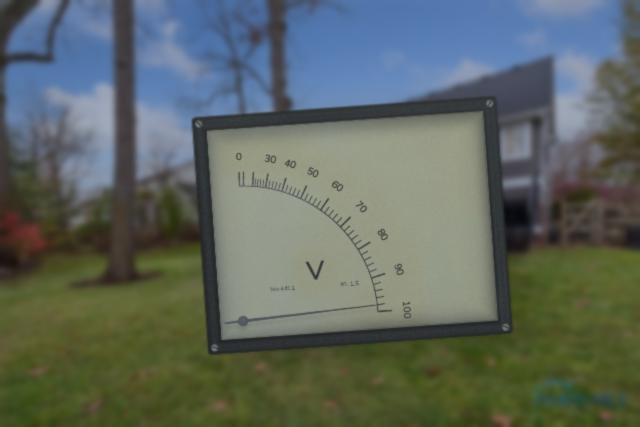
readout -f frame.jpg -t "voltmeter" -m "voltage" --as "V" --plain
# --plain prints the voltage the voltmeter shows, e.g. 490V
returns 98V
